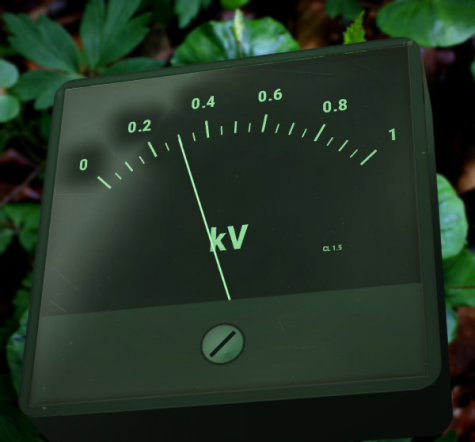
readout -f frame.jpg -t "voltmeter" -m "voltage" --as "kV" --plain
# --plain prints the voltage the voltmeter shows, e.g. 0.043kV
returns 0.3kV
